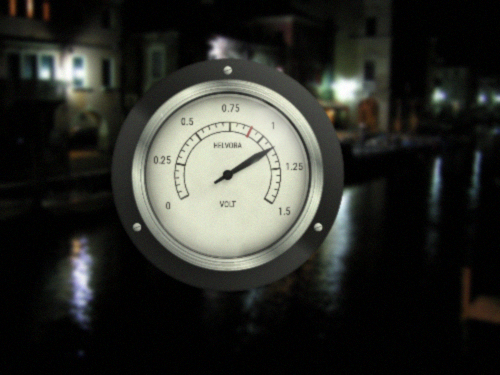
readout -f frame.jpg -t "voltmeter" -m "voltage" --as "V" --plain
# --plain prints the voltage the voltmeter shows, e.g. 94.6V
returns 1.1V
